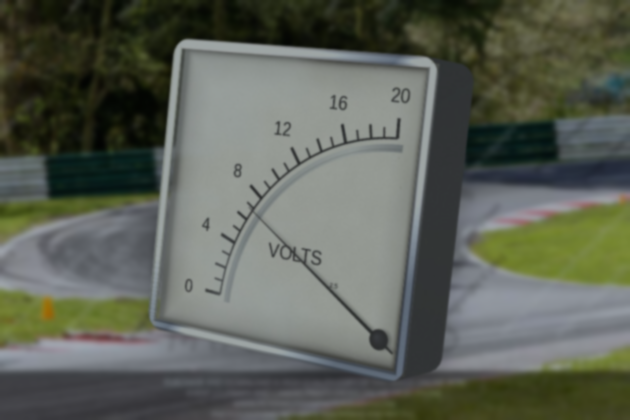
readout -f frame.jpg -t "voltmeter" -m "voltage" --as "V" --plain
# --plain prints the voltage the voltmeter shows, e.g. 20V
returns 7V
